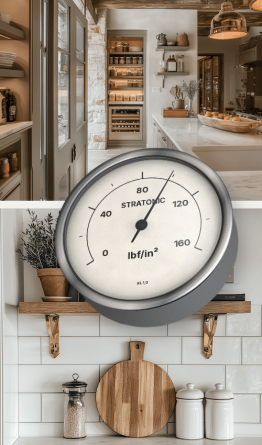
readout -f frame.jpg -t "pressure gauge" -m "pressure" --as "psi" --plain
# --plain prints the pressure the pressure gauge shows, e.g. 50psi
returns 100psi
